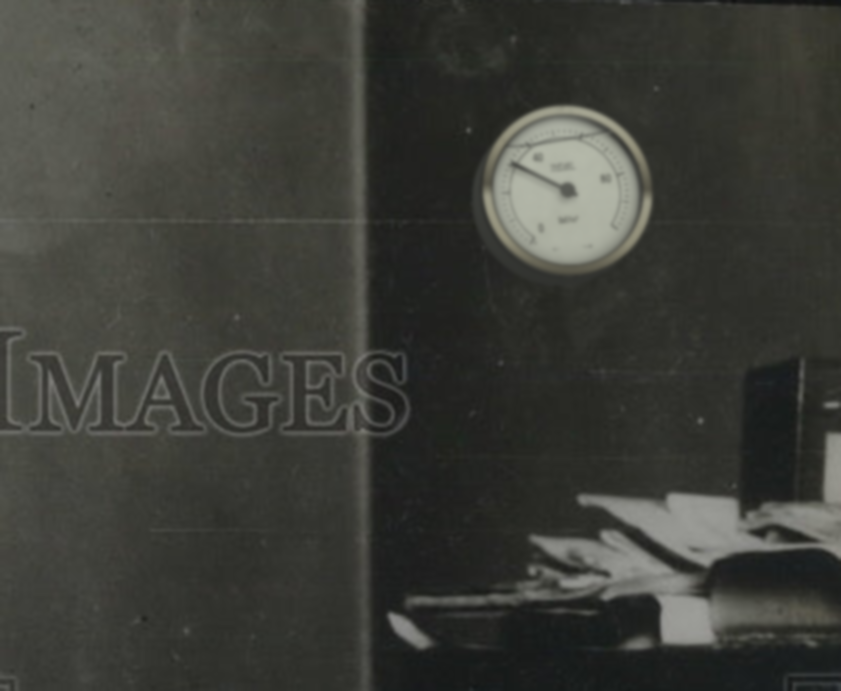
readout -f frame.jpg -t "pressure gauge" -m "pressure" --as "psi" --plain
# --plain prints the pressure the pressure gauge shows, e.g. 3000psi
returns 30psi
